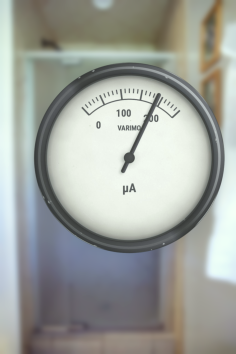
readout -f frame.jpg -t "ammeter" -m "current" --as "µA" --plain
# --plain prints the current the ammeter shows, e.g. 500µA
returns 190µA
